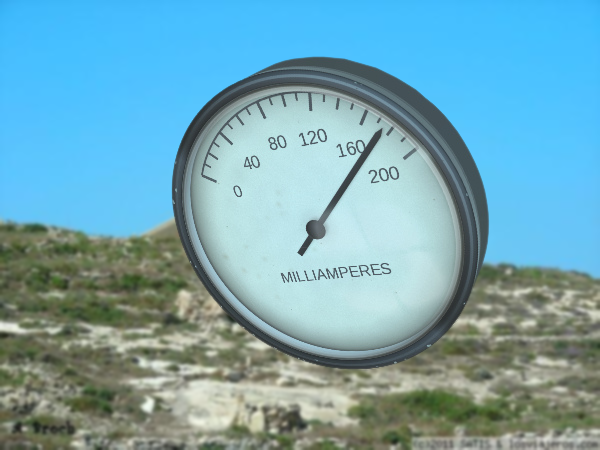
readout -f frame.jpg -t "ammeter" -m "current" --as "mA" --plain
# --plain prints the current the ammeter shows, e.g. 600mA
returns 175mA
